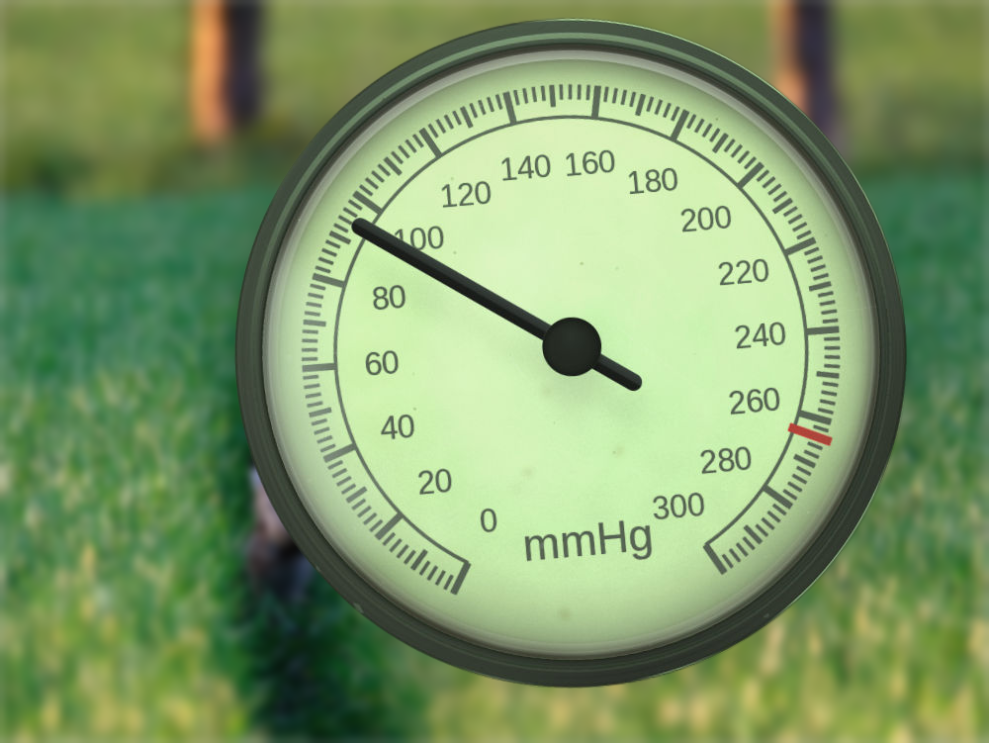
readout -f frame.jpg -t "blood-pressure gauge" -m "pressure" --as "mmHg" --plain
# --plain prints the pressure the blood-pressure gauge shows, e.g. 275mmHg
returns 94mmHg
